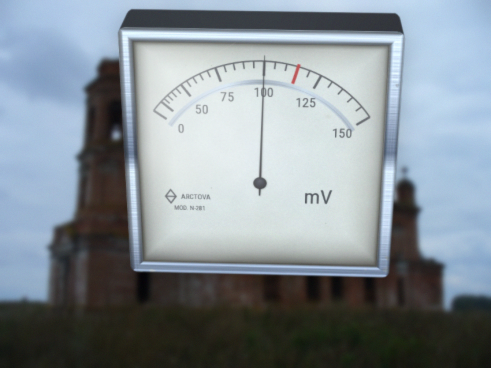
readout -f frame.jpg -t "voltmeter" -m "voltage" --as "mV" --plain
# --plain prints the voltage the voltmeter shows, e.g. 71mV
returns 100mV
